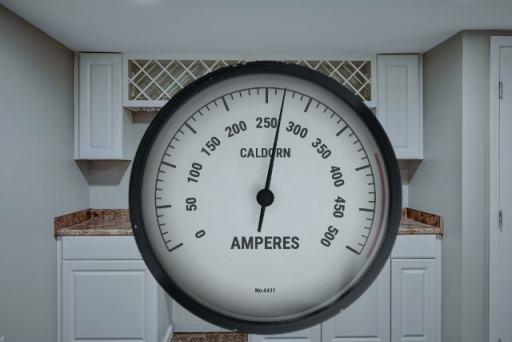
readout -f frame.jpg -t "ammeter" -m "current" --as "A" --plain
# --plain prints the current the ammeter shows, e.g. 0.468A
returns 270A
